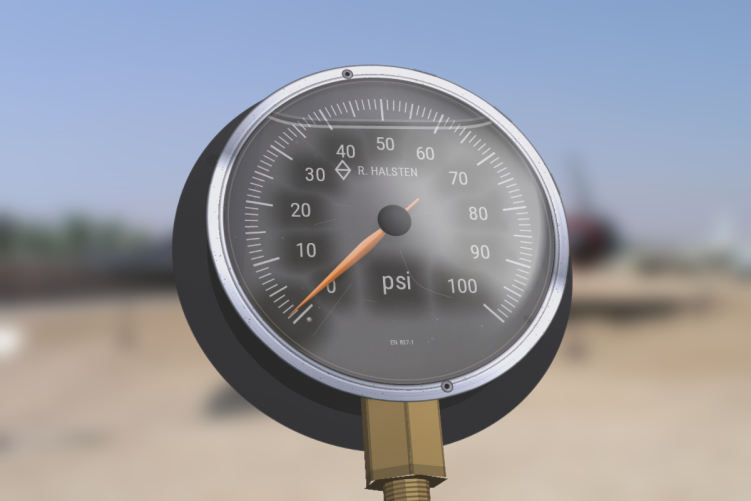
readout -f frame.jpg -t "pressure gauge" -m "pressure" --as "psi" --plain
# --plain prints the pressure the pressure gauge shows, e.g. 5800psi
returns 1psi
